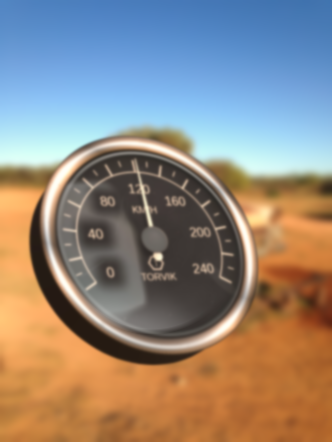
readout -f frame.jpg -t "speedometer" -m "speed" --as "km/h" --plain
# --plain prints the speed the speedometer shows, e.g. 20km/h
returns 120km/h
